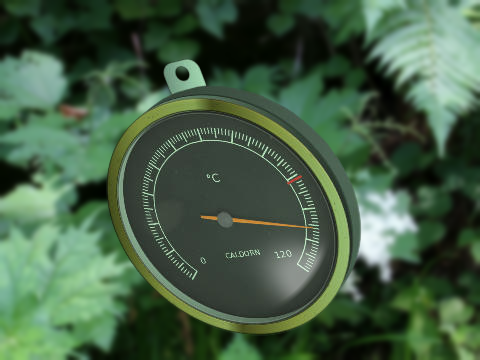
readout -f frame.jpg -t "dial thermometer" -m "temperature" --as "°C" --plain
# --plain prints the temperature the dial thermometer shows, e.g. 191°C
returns 105°C
